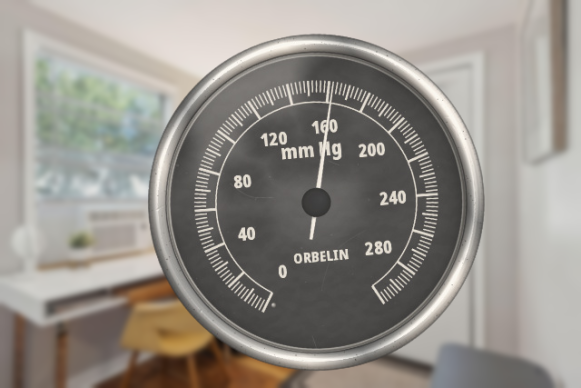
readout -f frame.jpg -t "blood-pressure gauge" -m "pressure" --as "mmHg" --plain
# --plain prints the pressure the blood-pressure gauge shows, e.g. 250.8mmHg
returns 162mmHg
